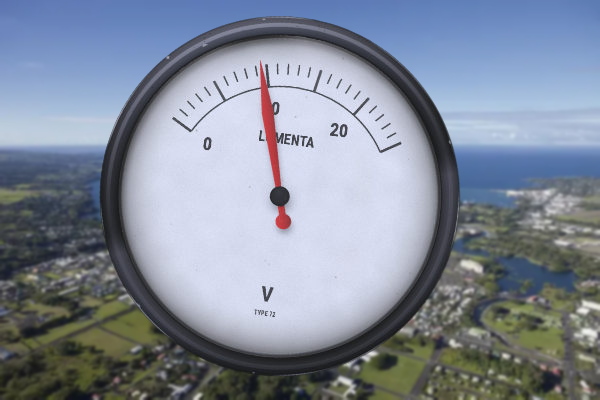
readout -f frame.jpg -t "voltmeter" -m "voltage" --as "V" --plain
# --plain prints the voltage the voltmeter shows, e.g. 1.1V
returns 9.5V
